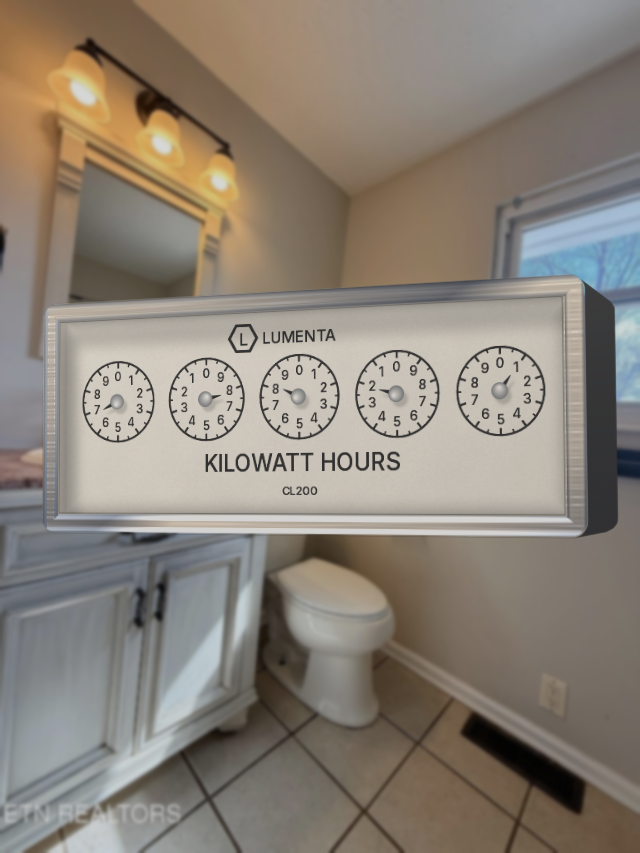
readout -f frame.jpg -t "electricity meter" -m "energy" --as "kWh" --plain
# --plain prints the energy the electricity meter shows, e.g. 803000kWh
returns 67821kWh
